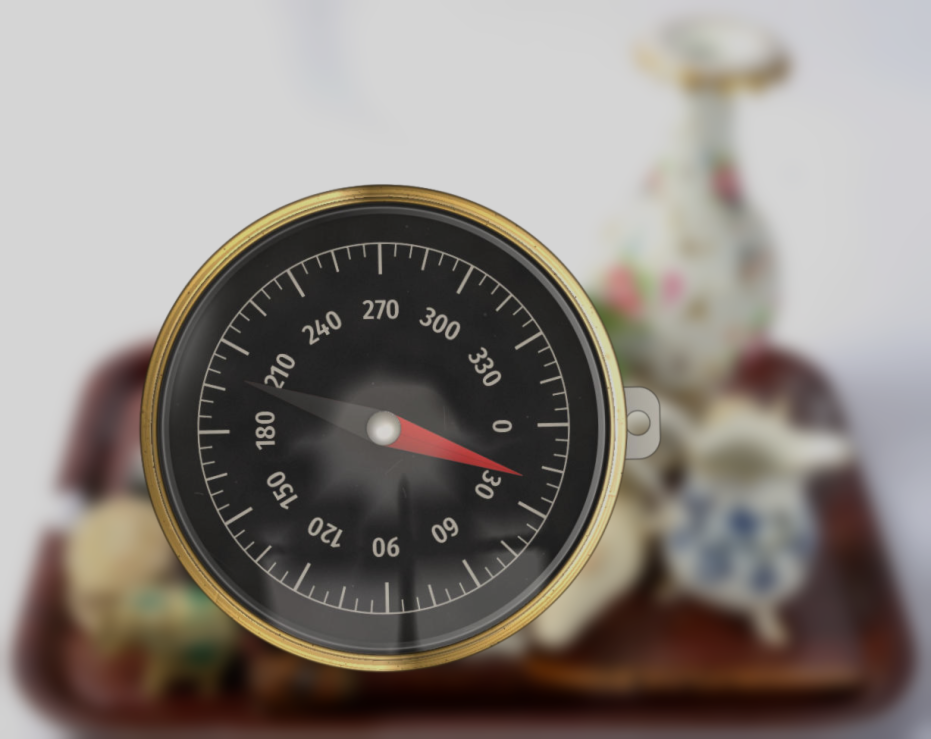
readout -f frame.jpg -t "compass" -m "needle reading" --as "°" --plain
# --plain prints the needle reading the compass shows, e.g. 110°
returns 20°
